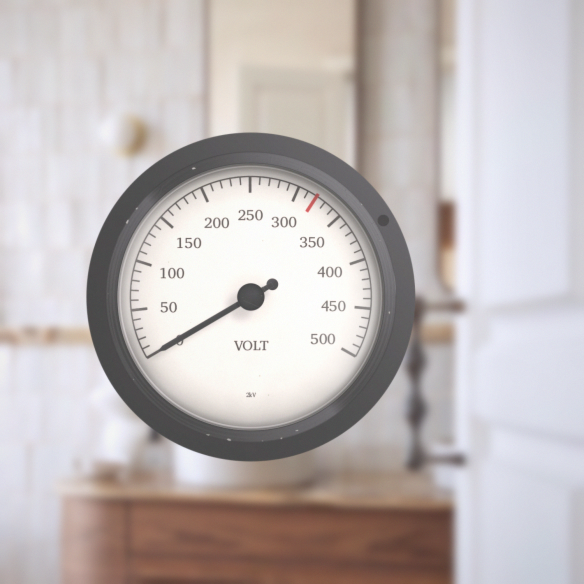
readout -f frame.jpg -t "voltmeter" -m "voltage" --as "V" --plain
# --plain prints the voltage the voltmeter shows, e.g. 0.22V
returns 0V
